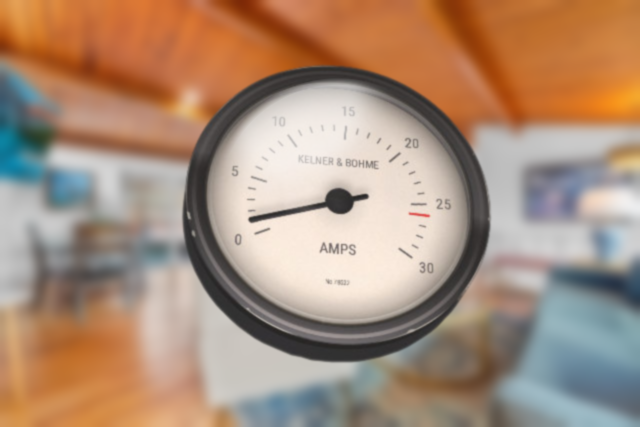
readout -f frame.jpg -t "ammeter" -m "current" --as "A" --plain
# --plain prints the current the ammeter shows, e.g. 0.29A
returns 1A
